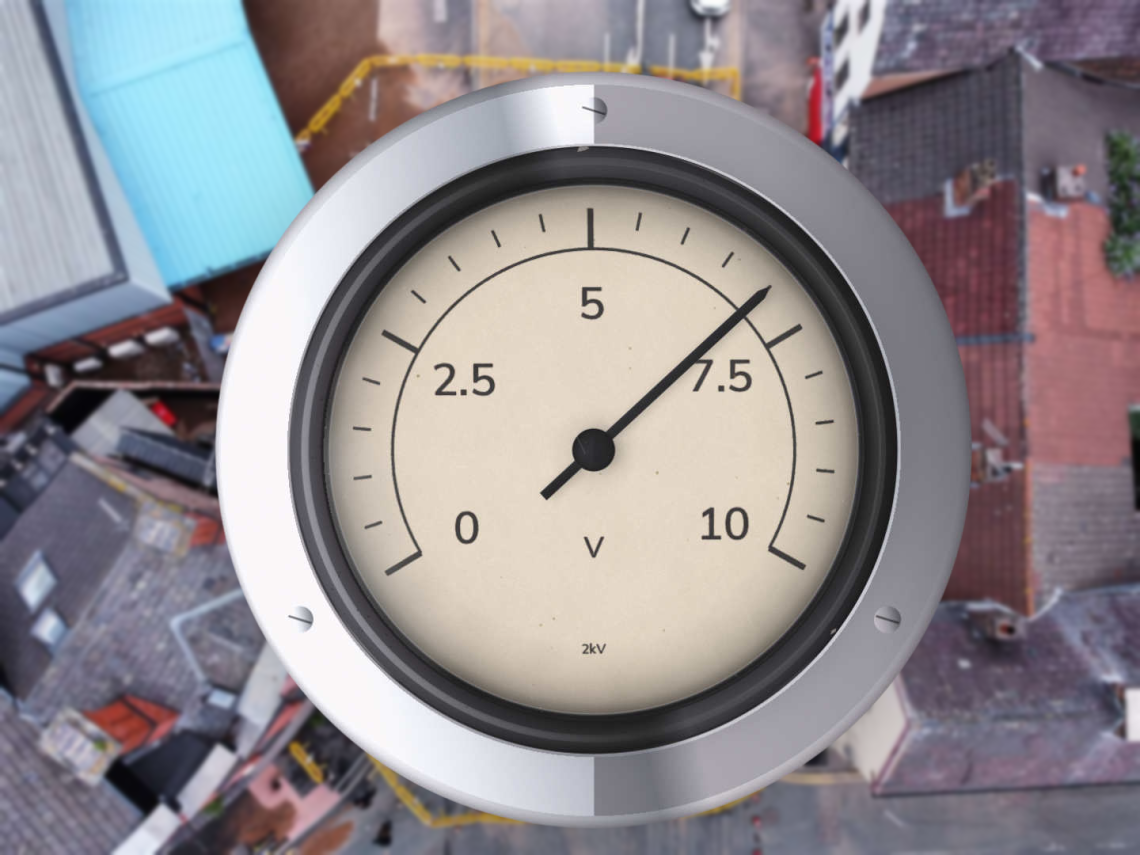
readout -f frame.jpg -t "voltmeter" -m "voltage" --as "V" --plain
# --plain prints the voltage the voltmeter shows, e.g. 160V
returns 7V
